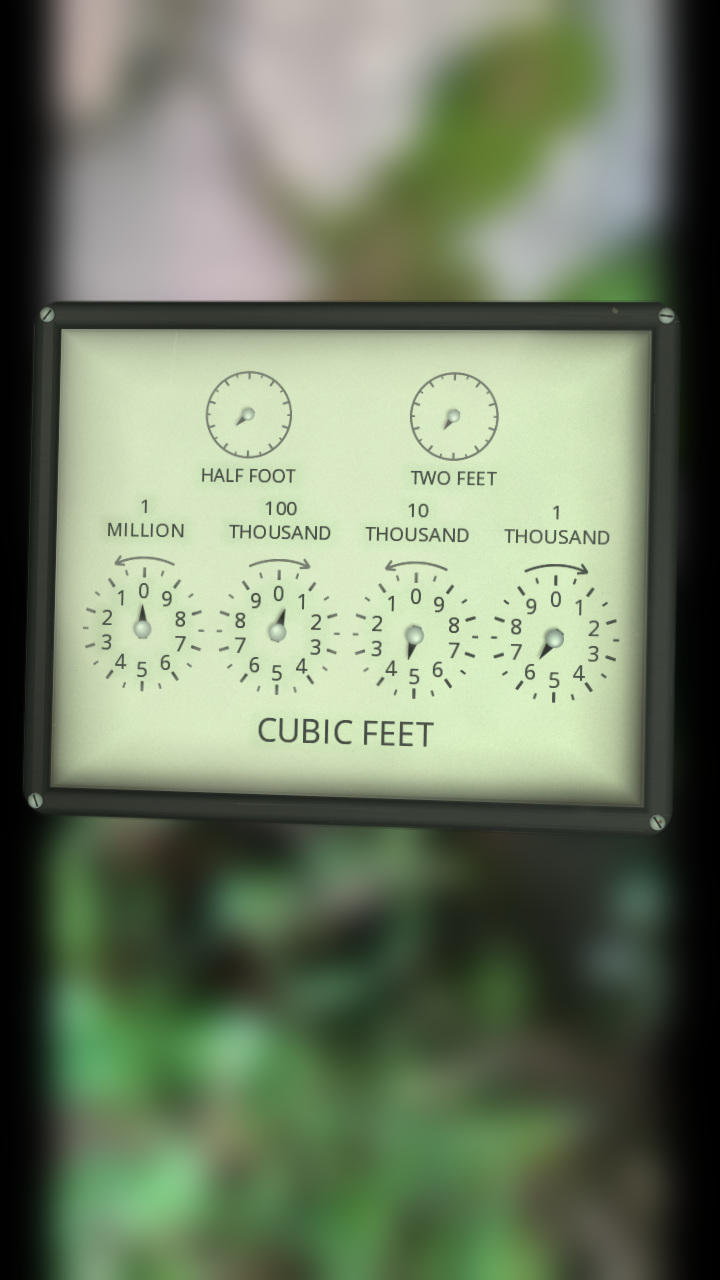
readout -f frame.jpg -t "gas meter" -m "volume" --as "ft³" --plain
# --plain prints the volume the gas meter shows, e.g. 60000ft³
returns 4600ft³
